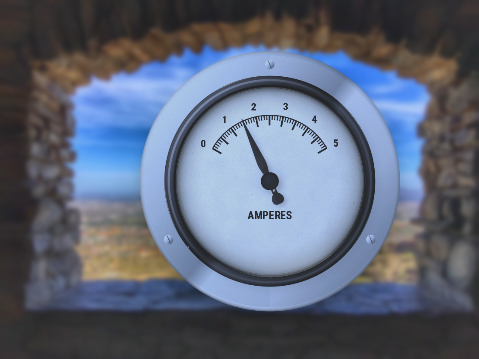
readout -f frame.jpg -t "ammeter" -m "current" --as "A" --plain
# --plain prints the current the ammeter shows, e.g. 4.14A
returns 1.5A
